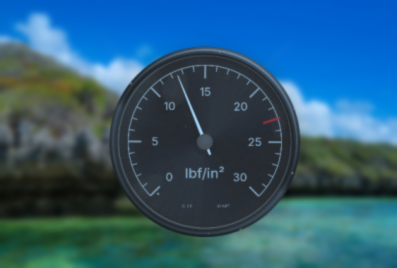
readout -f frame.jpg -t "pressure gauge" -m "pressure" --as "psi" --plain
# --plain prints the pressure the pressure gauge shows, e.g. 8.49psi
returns 12.5psi
